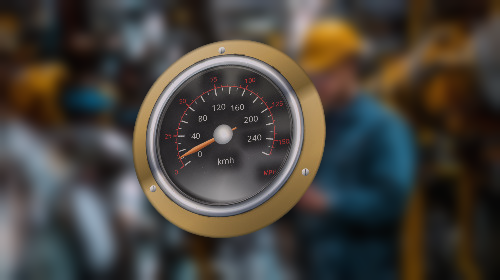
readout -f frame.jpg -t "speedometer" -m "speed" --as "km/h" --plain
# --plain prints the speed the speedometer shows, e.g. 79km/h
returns 10km/h
